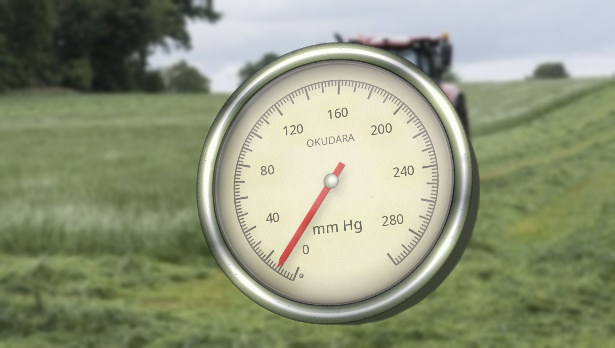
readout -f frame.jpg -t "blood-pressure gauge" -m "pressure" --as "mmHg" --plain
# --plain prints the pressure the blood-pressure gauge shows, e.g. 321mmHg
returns 10mmHg
